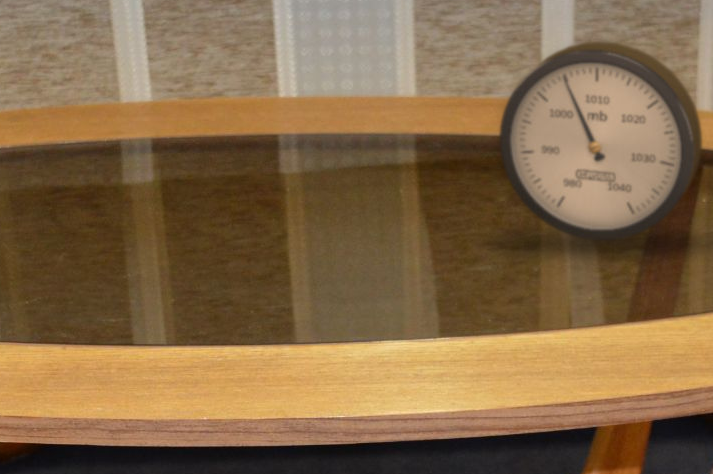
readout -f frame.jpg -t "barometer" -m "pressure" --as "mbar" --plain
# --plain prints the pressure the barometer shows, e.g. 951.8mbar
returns 1005mbar
